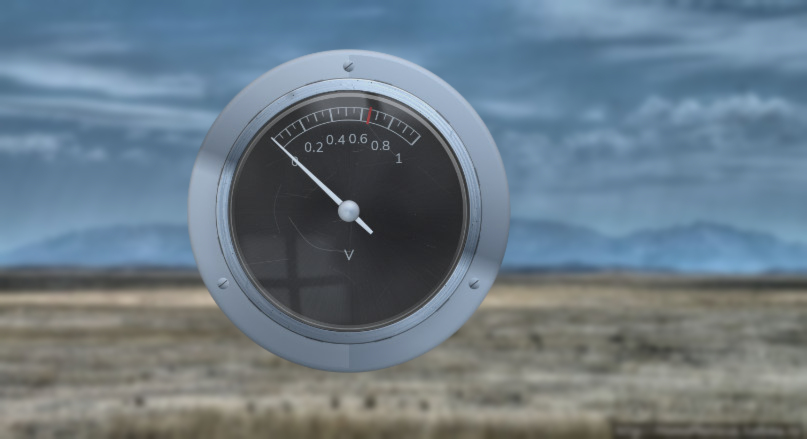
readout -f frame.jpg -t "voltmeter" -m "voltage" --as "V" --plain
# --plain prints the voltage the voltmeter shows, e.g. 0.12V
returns 0V
